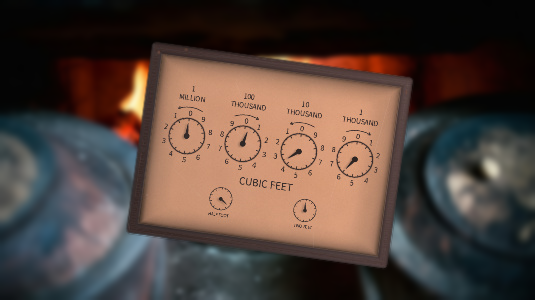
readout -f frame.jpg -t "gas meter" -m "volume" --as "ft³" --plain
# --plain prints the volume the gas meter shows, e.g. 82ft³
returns 3600ft³
